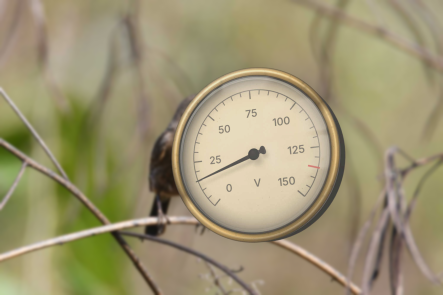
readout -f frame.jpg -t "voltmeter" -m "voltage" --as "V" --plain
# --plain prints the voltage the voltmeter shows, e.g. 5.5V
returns 15V
